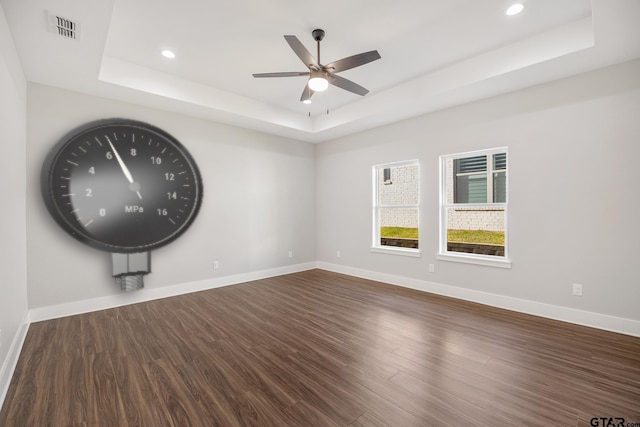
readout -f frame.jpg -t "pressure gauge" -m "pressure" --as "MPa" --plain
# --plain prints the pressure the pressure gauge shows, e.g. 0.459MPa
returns 6.5MPa
